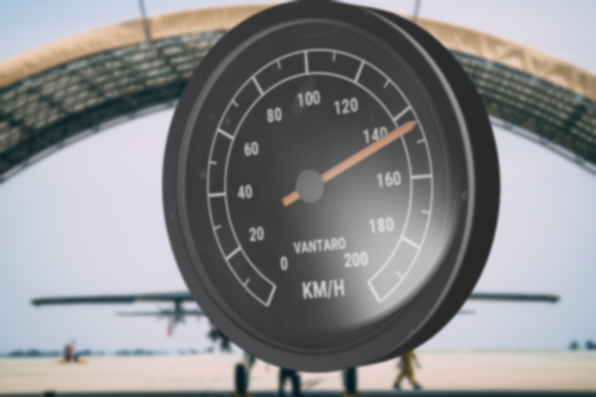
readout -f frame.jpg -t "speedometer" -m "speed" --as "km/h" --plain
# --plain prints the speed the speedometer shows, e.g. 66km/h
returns 145km/h
